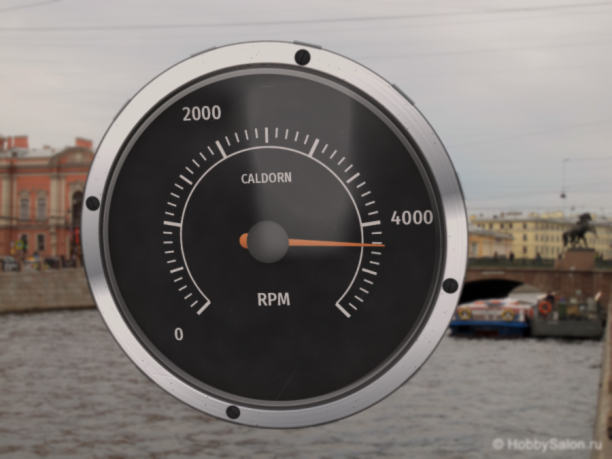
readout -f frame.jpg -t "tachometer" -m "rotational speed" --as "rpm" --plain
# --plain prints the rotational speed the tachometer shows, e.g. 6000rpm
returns 4200rpm
